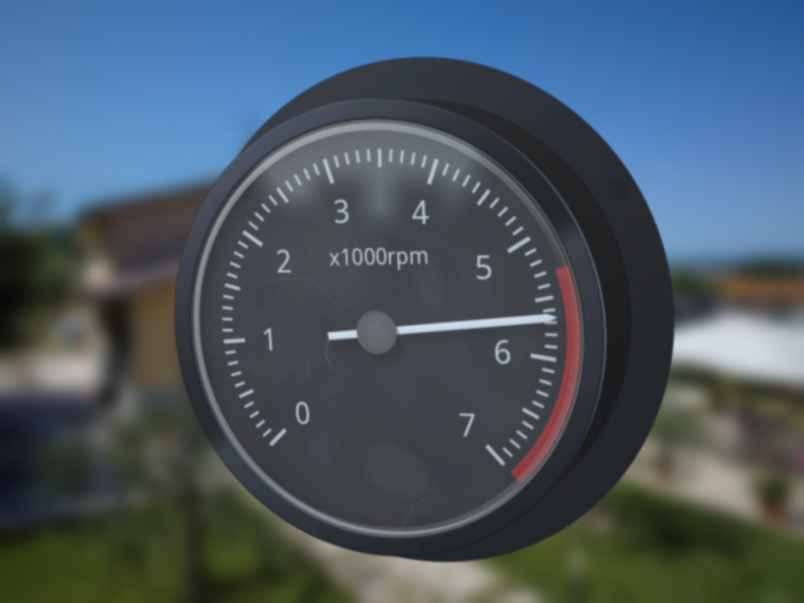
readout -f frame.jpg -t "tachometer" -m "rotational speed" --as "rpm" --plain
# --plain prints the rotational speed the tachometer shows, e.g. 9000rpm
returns 5650rpm
